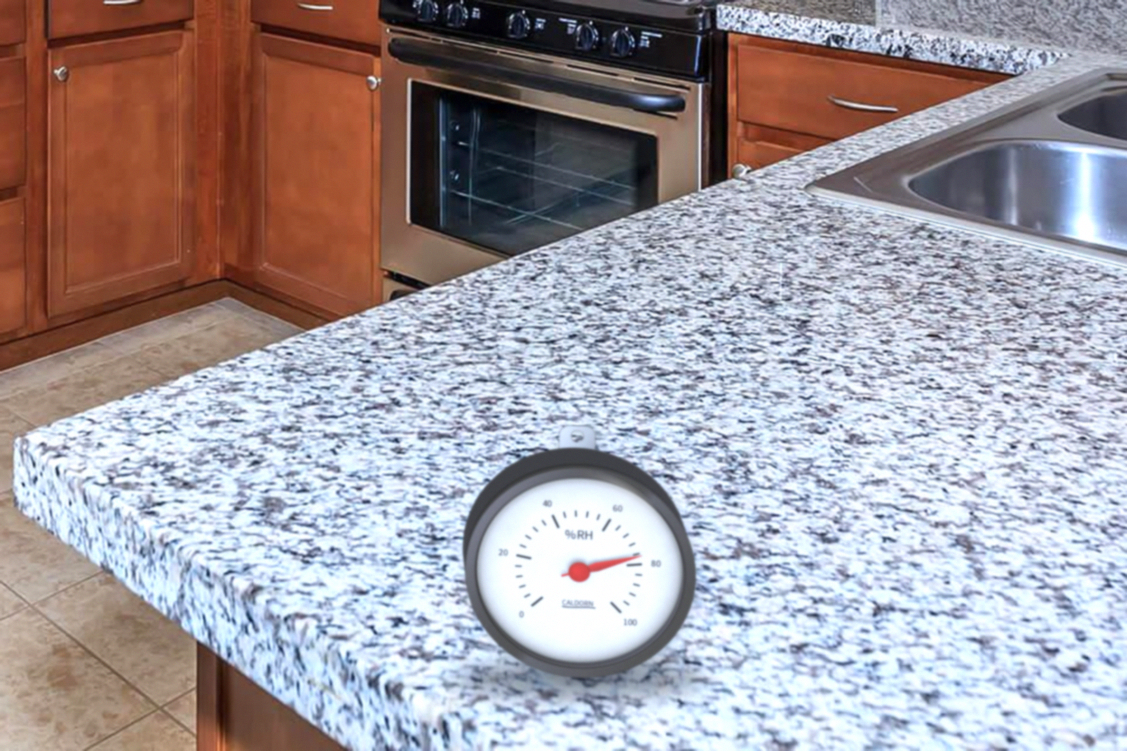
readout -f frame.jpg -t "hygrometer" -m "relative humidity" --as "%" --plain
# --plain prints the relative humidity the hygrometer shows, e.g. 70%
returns 76%
